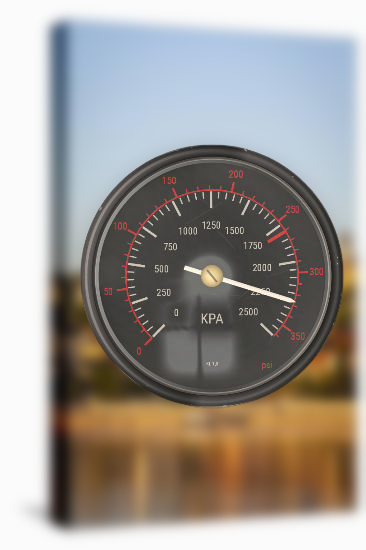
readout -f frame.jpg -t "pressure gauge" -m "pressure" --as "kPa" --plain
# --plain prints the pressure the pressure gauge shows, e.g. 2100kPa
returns 2250kPa
